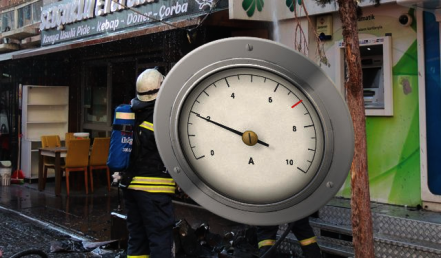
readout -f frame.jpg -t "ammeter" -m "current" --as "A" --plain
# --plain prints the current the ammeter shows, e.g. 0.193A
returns 2A
